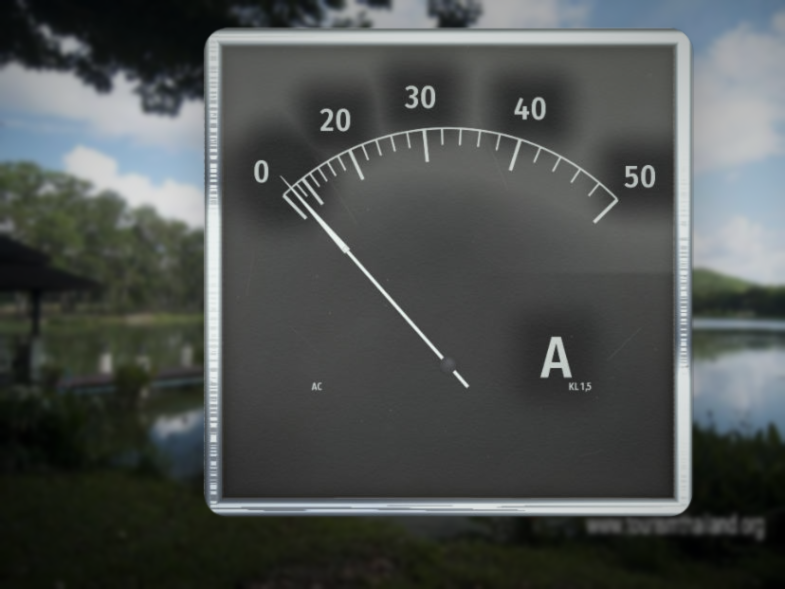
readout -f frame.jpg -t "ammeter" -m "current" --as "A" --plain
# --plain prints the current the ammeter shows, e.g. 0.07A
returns 6A
